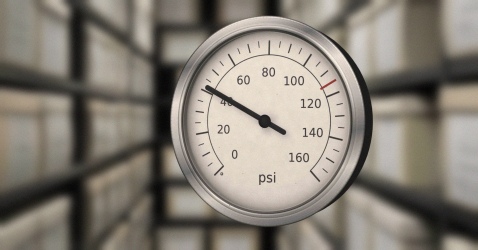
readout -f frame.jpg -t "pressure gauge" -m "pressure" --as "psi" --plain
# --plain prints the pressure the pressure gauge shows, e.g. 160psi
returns 42.5psi
